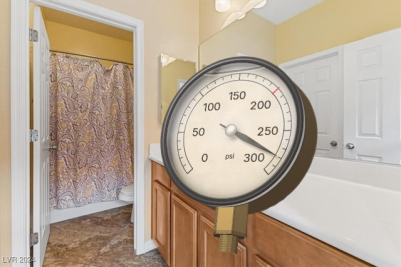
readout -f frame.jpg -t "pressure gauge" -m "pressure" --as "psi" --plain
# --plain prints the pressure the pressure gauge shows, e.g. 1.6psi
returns 280psi
